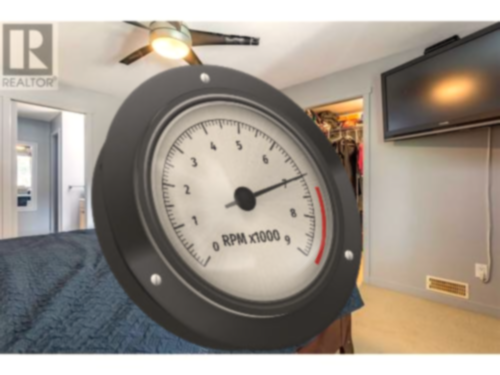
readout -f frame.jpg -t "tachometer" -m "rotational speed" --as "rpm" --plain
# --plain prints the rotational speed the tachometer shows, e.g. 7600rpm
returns 7000rpm
